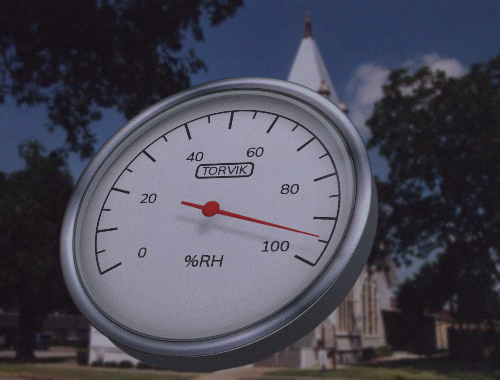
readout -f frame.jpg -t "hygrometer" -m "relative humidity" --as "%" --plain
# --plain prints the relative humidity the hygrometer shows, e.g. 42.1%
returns 95%
